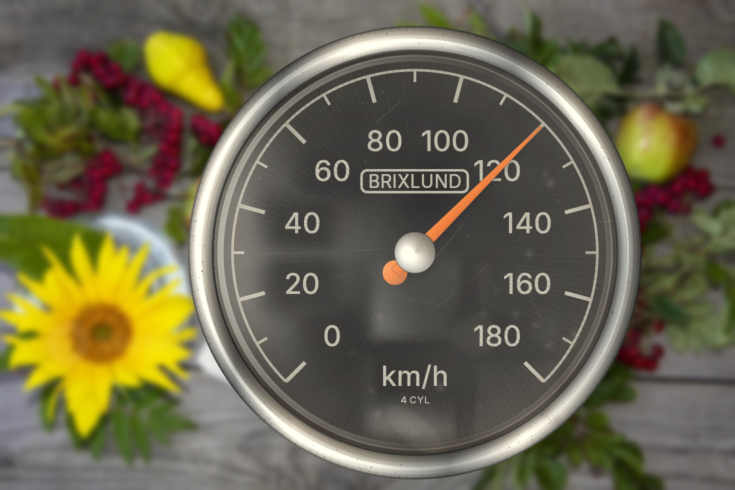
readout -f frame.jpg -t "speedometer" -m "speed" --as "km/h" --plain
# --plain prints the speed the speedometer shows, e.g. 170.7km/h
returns 120km/h
